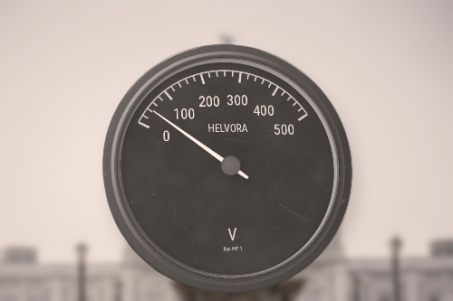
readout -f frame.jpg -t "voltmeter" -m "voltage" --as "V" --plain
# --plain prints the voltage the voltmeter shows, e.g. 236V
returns 40V
